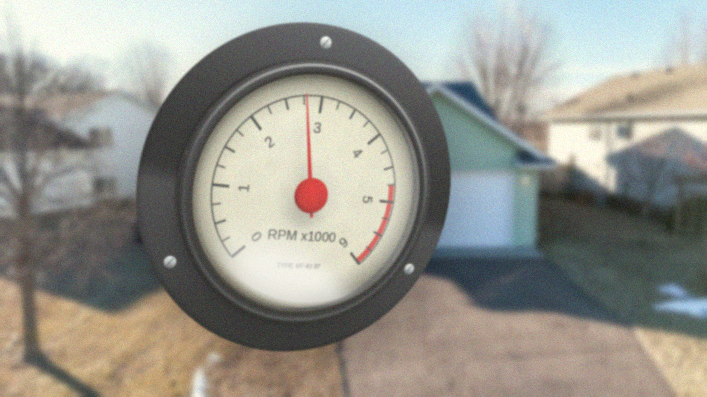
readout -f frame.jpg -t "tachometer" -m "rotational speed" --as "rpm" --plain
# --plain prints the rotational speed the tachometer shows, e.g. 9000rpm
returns 2750rpm
